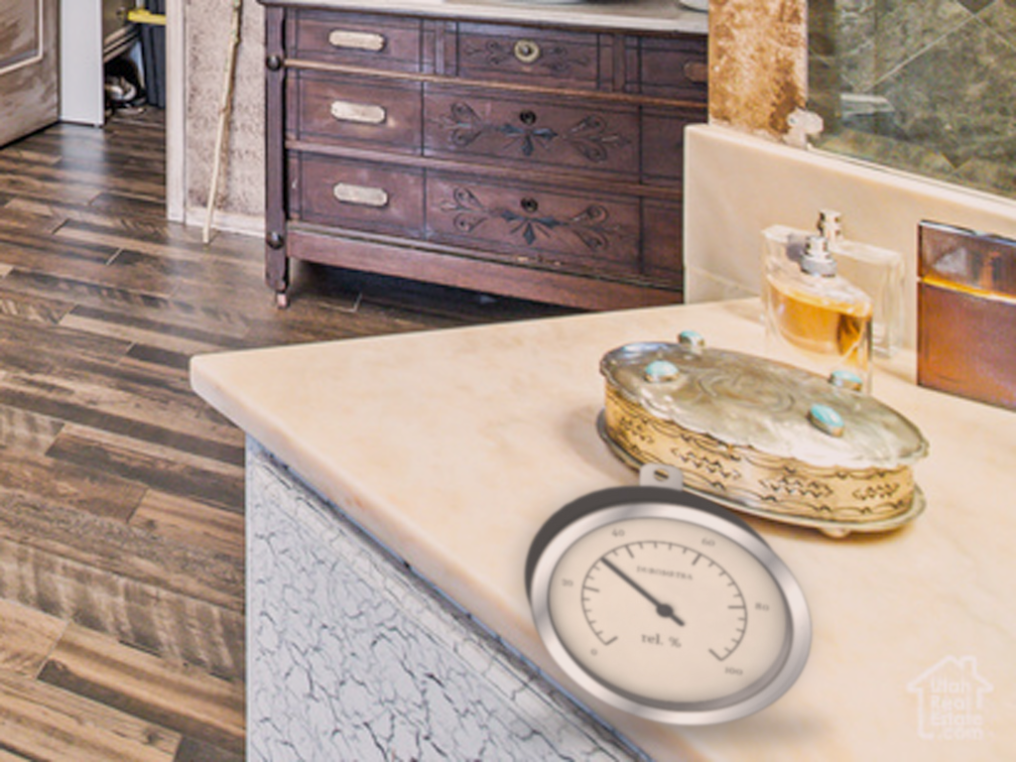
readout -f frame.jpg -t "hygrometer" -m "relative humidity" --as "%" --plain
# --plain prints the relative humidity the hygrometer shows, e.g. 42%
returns 32%
